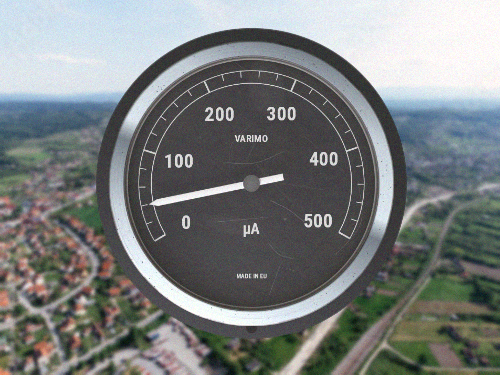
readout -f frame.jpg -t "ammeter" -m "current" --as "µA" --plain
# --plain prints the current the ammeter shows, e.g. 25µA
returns 40µA
